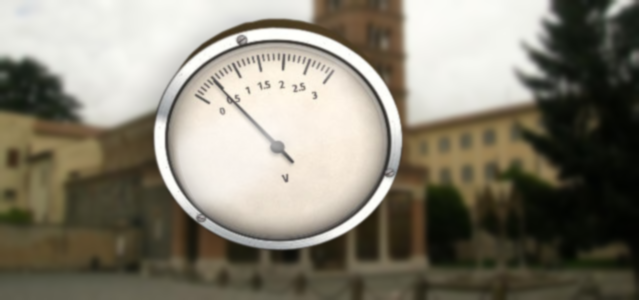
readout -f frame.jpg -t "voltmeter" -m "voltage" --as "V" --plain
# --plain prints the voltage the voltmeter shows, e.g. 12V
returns 0.5V
